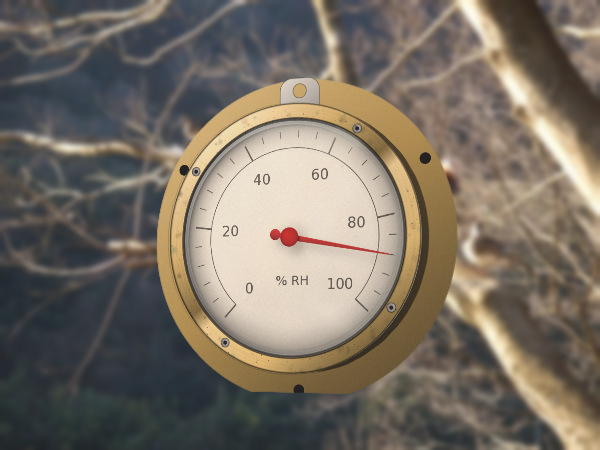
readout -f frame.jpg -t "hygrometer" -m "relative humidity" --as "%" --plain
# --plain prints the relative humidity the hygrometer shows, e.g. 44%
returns 88%
